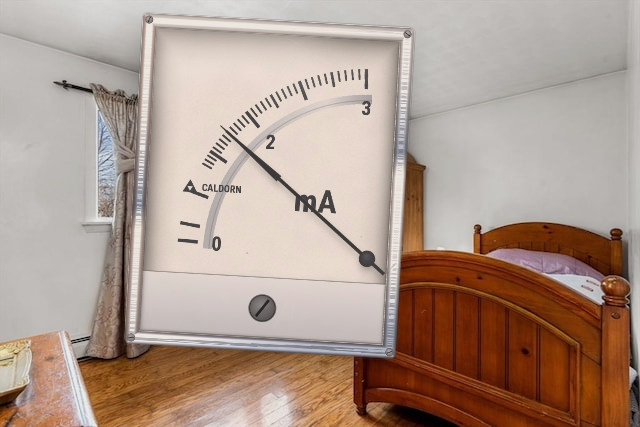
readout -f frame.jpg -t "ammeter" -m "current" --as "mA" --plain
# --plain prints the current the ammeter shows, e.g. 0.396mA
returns 1.75mA
